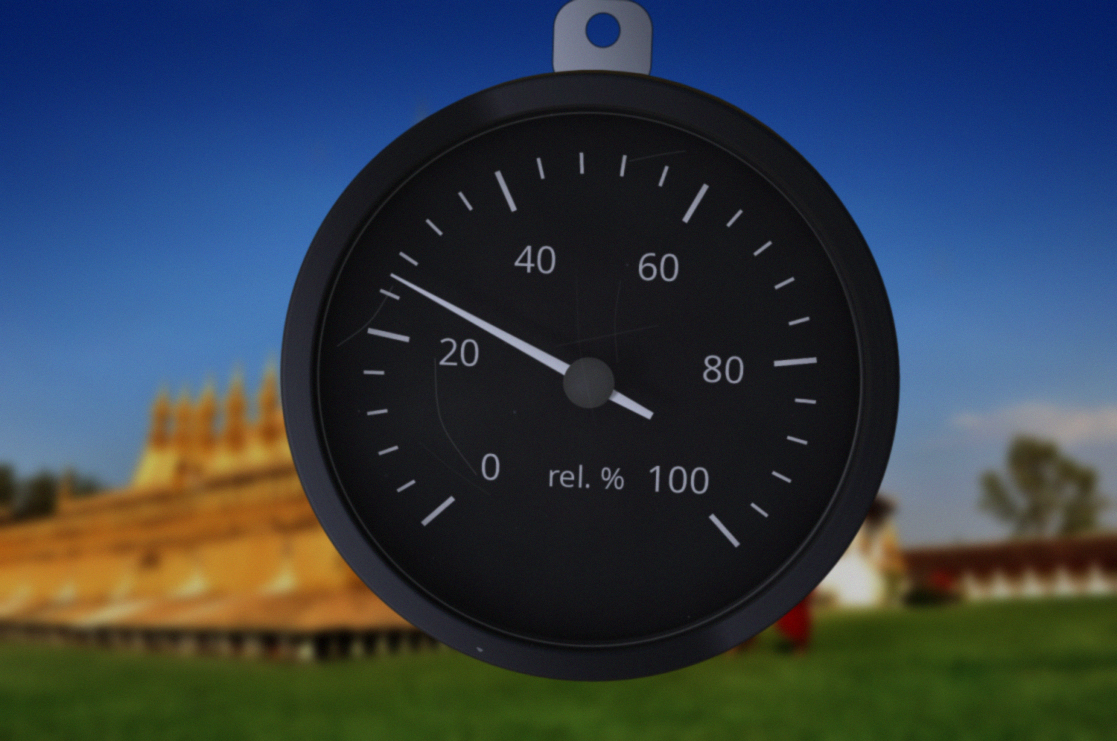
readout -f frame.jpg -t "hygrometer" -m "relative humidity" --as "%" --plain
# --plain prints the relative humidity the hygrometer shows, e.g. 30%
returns 26%
